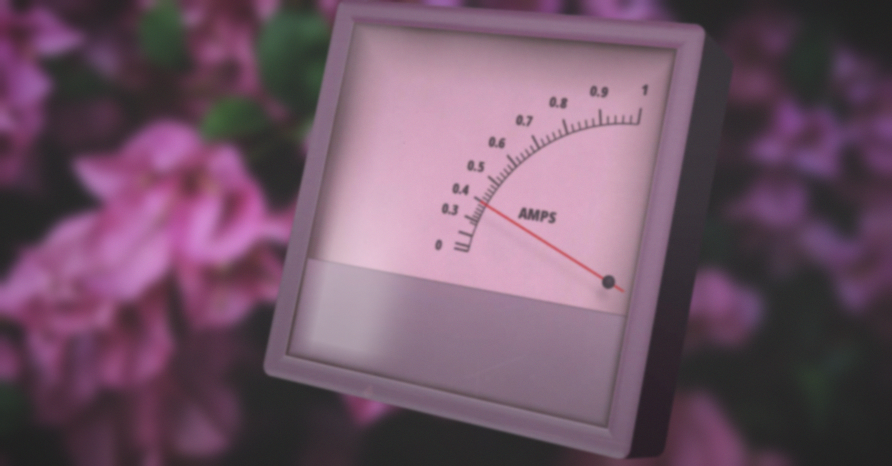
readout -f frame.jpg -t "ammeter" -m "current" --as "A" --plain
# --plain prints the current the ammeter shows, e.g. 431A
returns 0.4A
